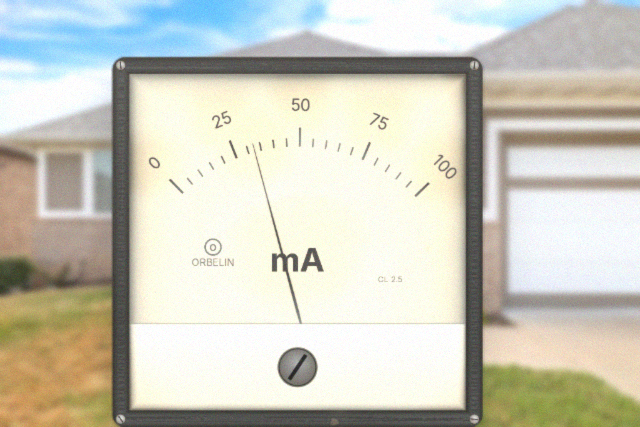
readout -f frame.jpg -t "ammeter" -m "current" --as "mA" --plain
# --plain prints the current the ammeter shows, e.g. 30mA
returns 32.5mA
